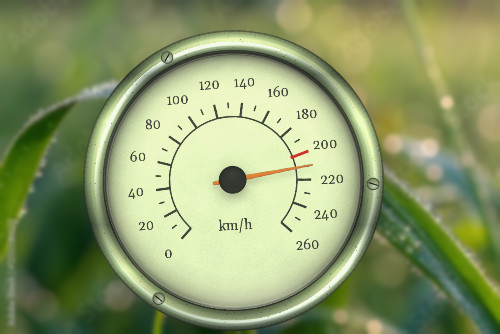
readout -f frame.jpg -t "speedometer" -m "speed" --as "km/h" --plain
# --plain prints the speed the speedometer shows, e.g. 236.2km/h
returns 210km/h
